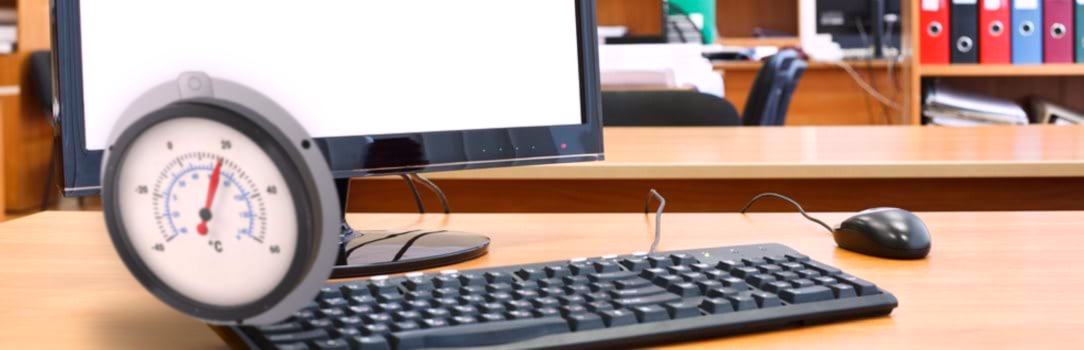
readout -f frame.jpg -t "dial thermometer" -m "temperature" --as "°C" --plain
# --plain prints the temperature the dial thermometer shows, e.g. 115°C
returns 20°C
